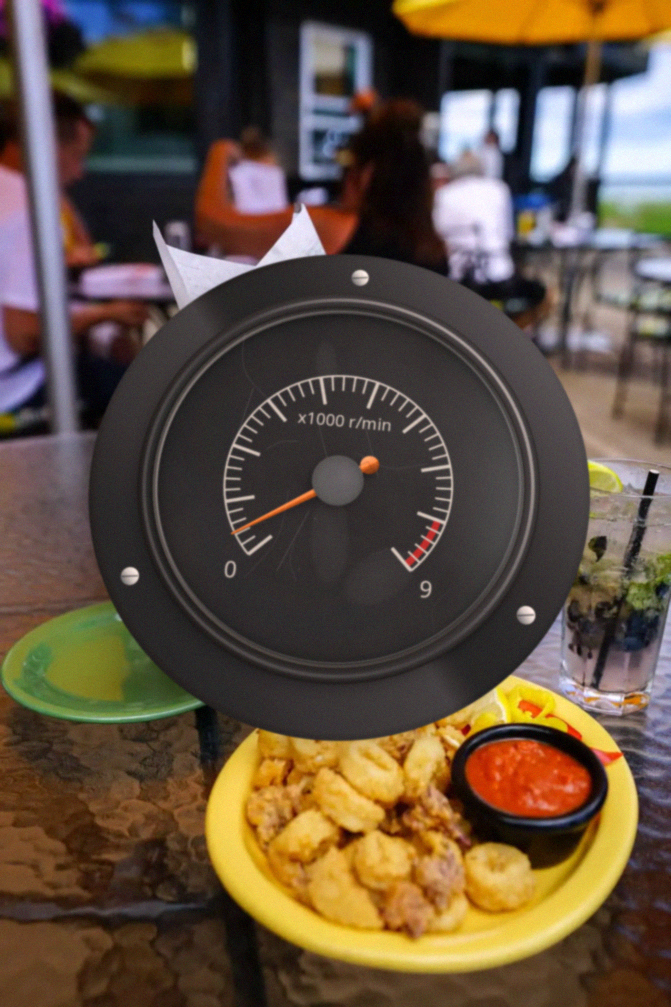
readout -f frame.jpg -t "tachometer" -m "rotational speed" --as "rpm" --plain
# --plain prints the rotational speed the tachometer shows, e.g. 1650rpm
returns 400rpm
